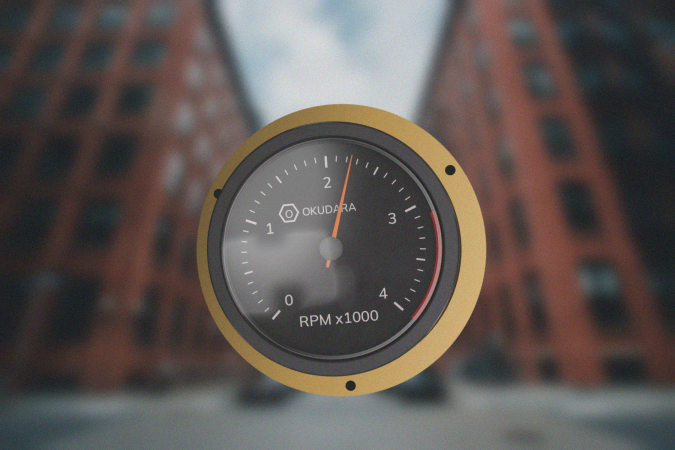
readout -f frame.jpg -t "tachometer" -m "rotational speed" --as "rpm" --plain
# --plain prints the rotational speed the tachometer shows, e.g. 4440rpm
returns 2250rpm
